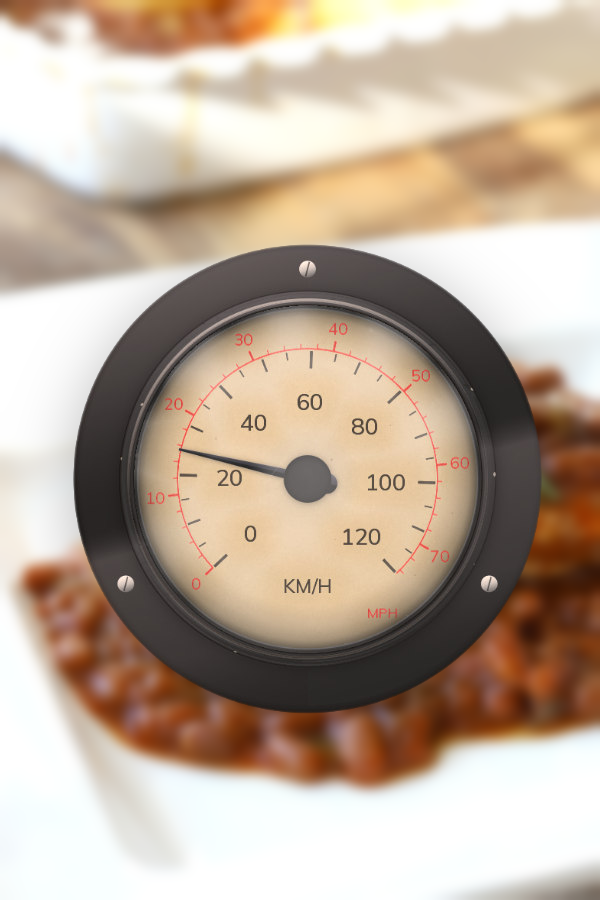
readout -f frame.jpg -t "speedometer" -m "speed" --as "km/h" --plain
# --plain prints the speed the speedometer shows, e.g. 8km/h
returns 25km/h
